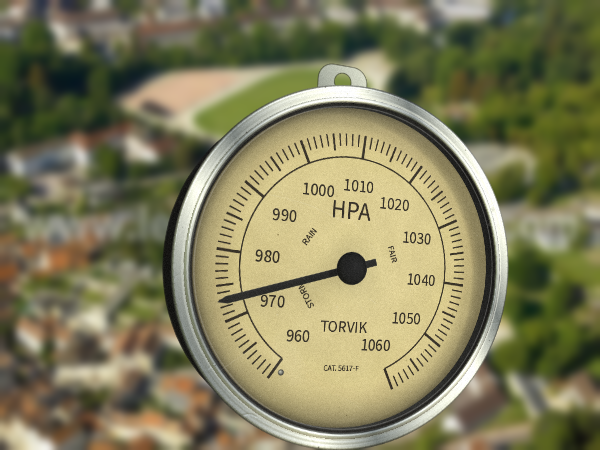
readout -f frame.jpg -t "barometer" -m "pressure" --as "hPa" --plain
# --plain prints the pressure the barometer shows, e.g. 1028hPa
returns 973hPa
